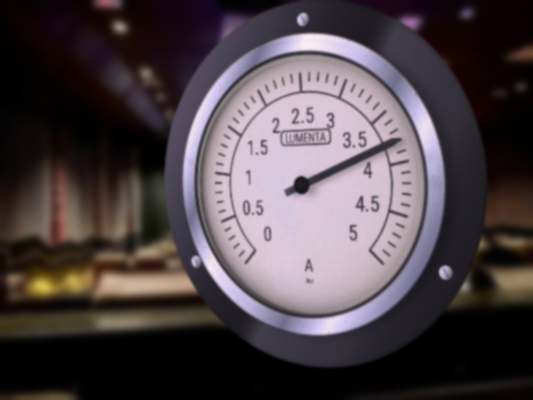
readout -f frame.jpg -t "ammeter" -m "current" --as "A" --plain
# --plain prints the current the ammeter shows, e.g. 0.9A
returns 3.8A
